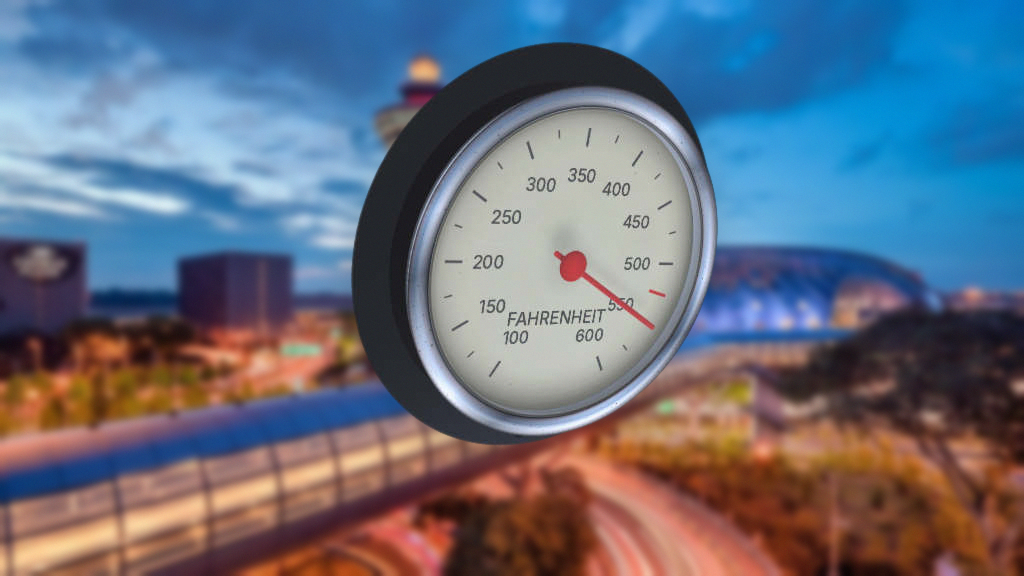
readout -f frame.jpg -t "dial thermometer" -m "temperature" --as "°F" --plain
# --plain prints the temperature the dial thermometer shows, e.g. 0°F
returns 550°F
